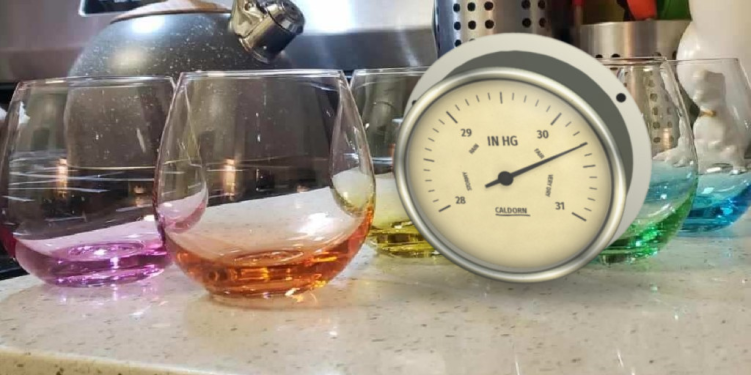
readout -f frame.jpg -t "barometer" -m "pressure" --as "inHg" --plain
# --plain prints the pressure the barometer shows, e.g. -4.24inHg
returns 30.3inHg
